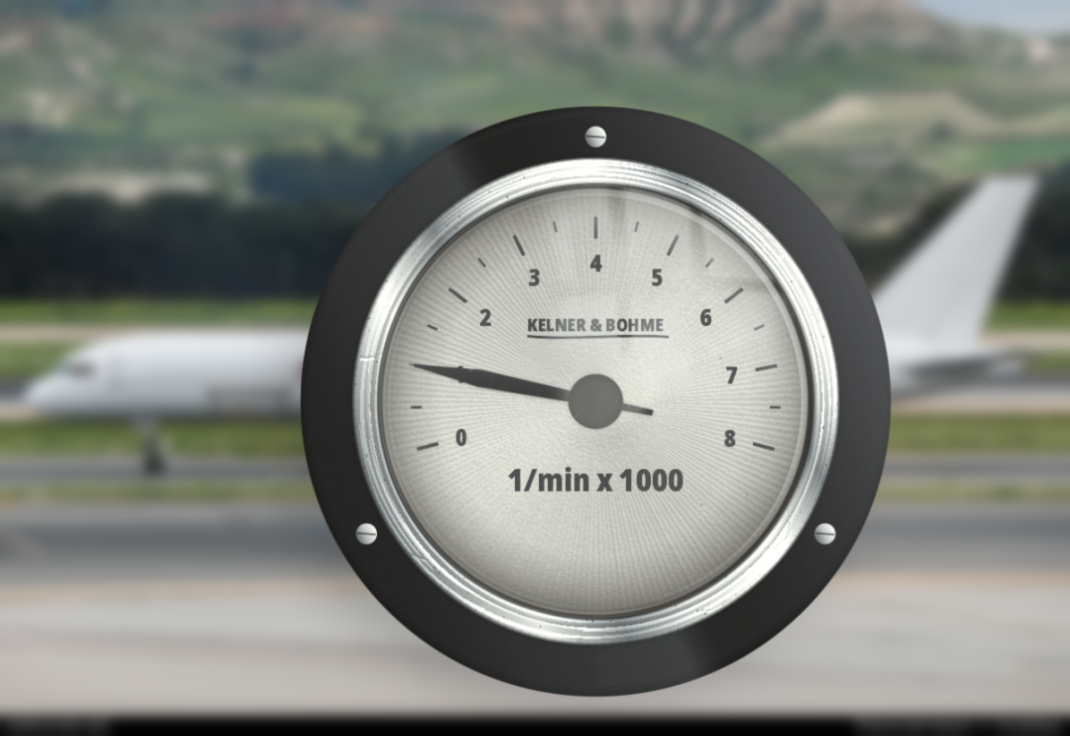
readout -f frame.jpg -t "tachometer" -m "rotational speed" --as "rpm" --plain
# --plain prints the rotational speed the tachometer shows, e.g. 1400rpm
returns 1000rpm
